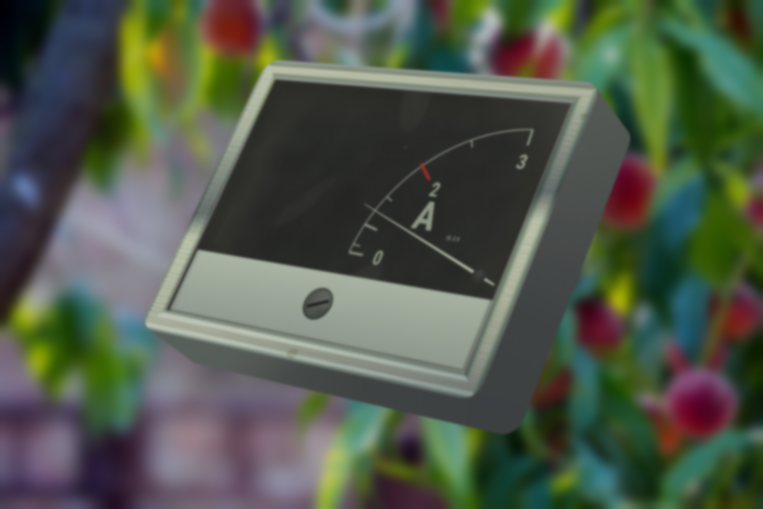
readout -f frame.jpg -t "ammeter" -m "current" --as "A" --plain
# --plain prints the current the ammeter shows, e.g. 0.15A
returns 1.25A
